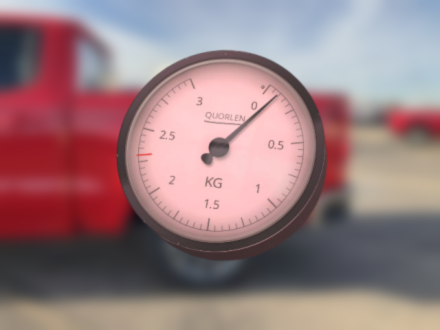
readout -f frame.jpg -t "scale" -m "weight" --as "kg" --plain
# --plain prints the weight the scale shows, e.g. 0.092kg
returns 0.1kg
